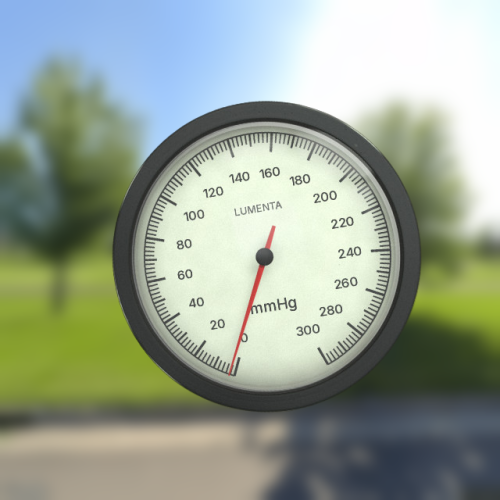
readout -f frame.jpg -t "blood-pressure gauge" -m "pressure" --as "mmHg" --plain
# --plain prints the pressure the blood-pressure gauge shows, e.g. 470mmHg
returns 2mmHg
